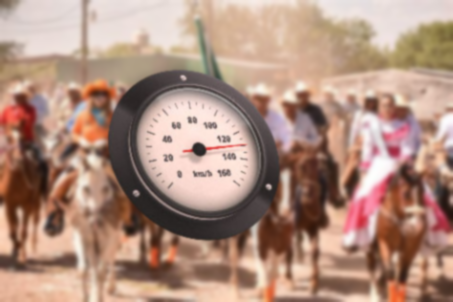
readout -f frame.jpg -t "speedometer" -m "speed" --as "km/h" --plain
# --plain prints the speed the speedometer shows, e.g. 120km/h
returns 130km/h
